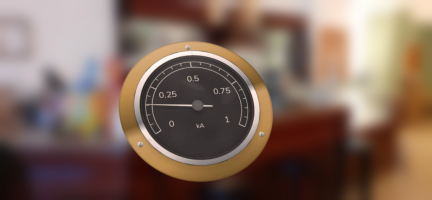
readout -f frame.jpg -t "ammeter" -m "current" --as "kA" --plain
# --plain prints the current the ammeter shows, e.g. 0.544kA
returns 0.15kA
